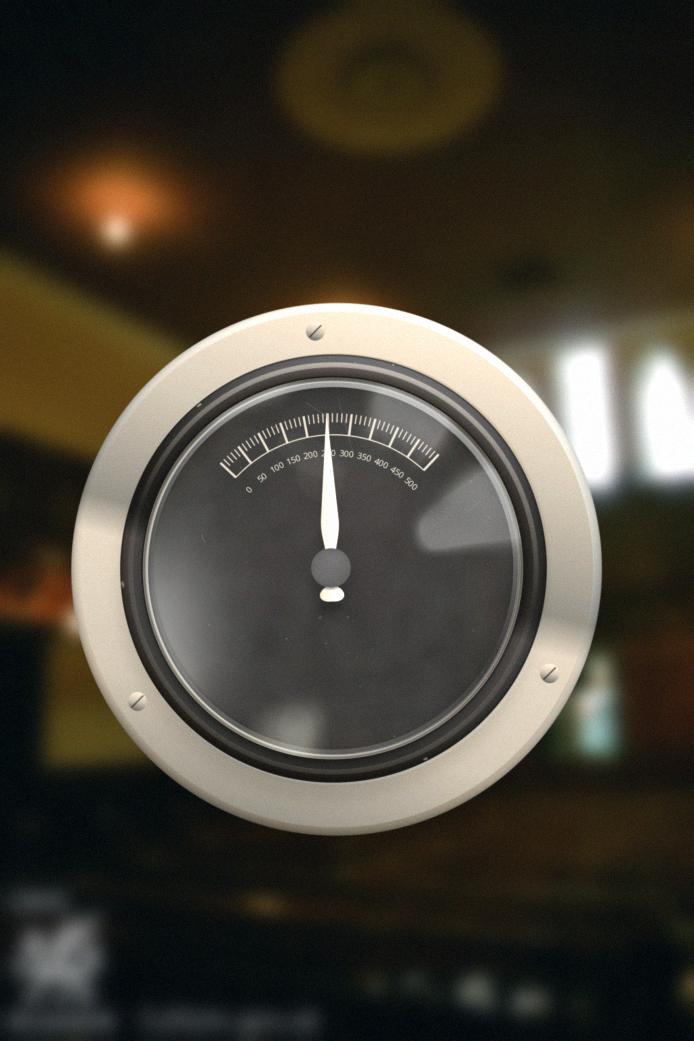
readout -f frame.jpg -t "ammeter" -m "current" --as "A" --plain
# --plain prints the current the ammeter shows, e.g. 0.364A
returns 250A
